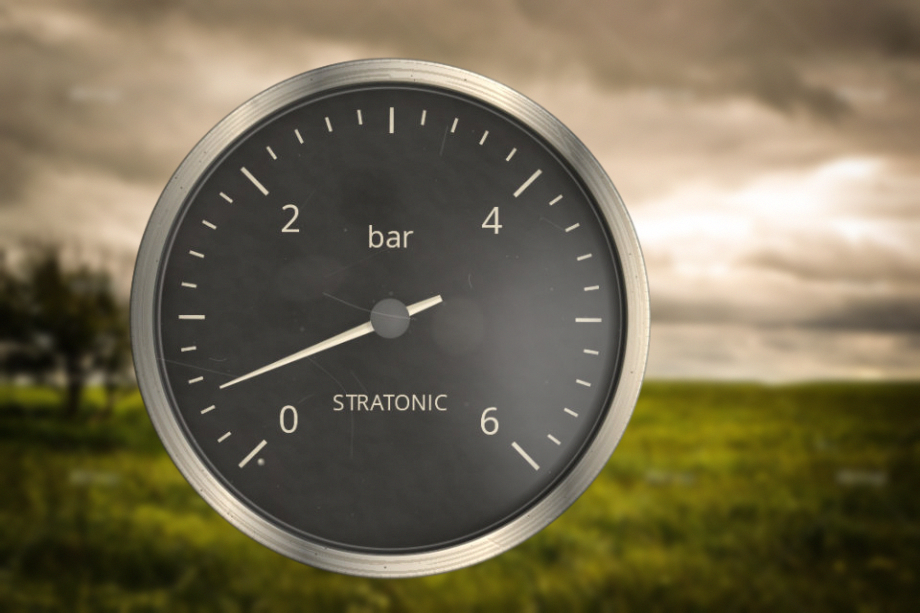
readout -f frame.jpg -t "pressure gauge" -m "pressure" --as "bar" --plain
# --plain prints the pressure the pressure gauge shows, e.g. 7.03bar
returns 0.5bar
